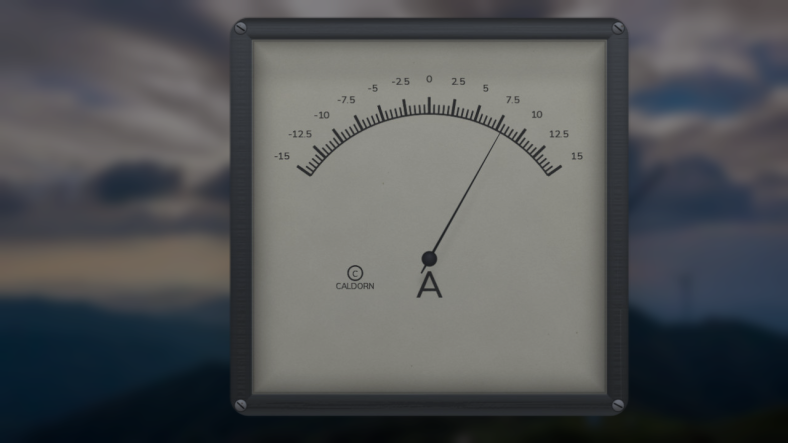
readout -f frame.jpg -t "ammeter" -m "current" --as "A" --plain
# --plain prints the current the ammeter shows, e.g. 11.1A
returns 8A
